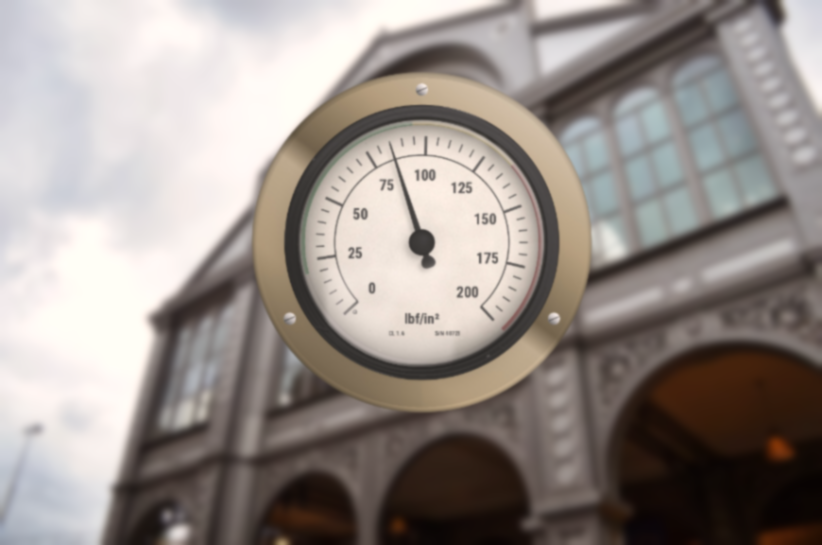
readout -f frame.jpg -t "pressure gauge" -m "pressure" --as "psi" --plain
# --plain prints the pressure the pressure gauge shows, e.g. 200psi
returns 85psi
